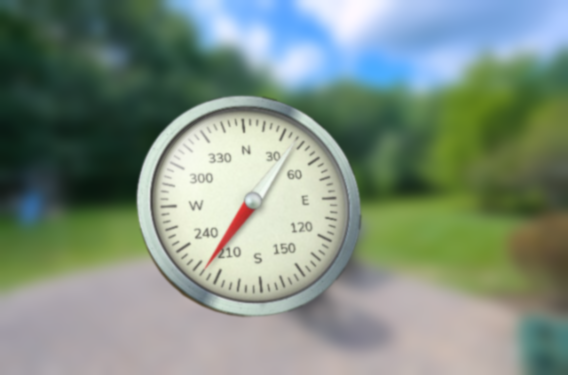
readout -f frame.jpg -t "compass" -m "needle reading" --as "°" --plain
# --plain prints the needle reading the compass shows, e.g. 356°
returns 220°
